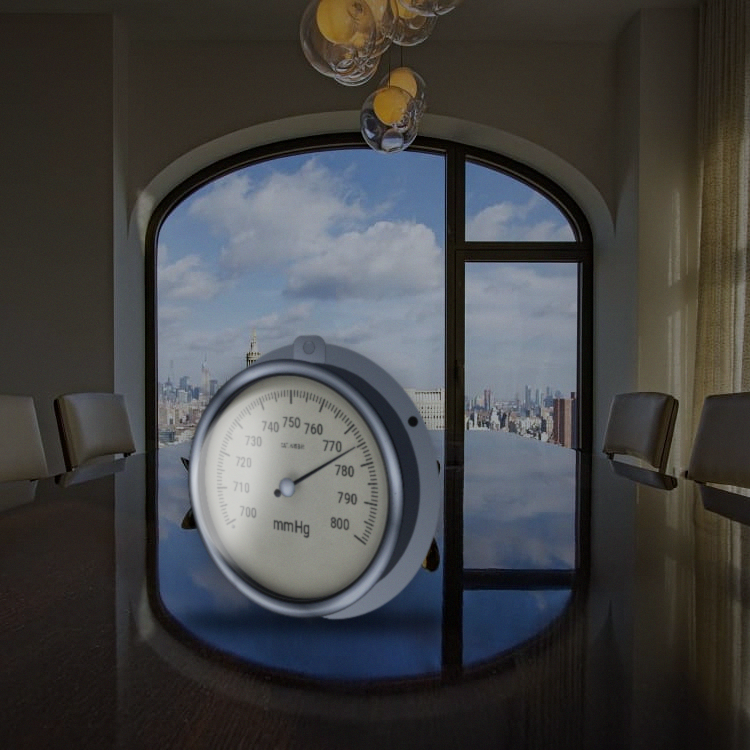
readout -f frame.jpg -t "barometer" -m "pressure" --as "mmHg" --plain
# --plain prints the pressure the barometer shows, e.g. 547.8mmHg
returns 775mmHg
